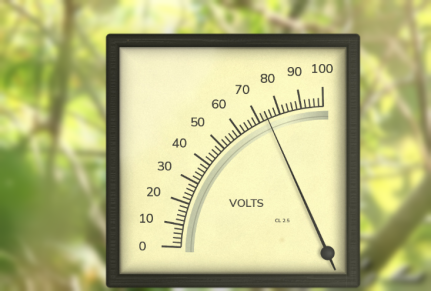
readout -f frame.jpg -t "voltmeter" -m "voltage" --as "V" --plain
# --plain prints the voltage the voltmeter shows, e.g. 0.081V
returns 74V
